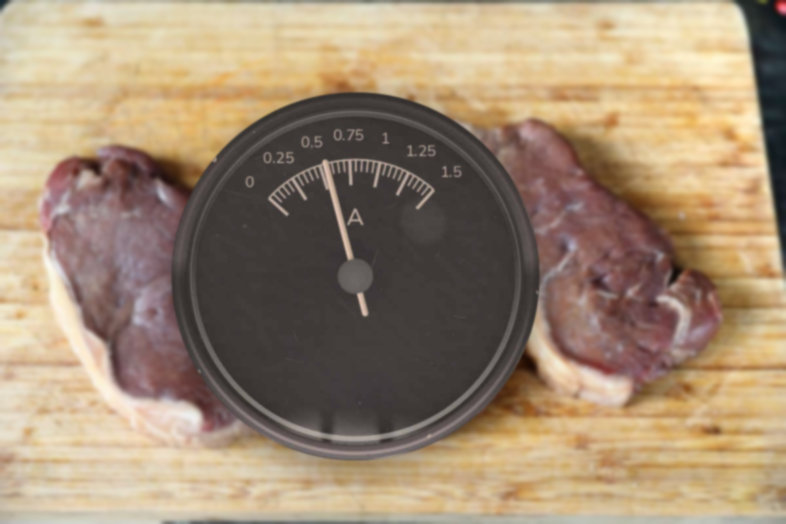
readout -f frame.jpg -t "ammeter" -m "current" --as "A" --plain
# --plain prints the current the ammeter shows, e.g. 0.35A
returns 0.55A
